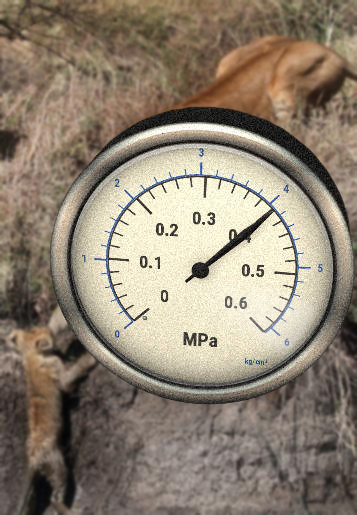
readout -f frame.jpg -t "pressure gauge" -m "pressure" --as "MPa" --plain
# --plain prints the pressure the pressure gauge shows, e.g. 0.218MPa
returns 0.4MPa
